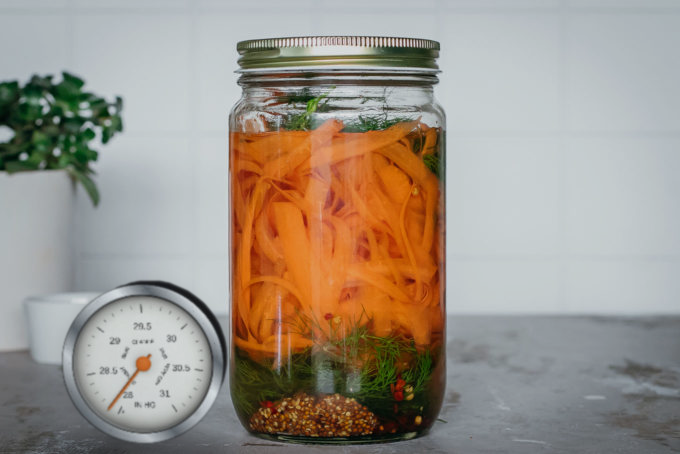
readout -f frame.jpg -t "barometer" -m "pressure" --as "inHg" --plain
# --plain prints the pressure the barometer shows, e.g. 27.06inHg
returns 28.1inHg
